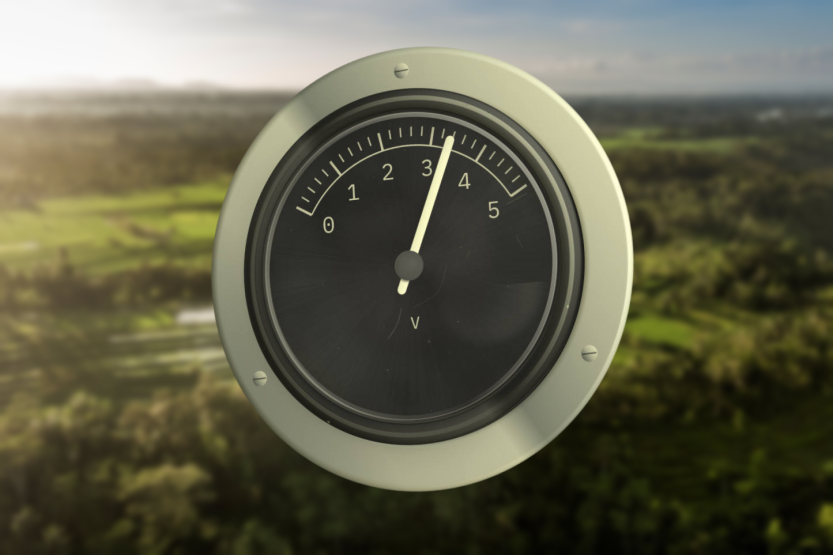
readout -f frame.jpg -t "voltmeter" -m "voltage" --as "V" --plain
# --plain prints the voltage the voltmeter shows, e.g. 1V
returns 3.4V
